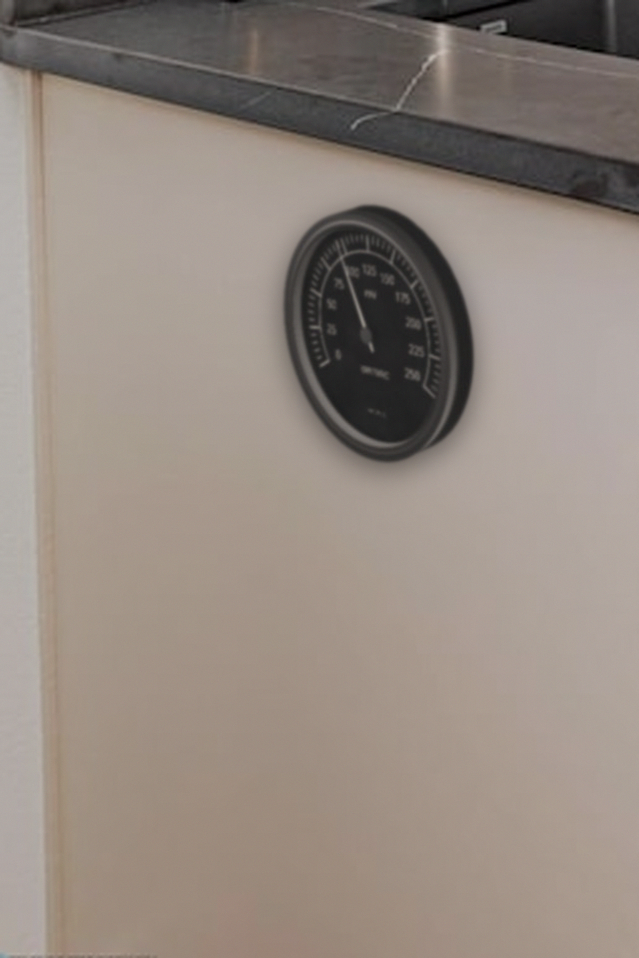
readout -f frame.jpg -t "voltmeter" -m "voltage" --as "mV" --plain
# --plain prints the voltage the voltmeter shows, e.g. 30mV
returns 100mV
